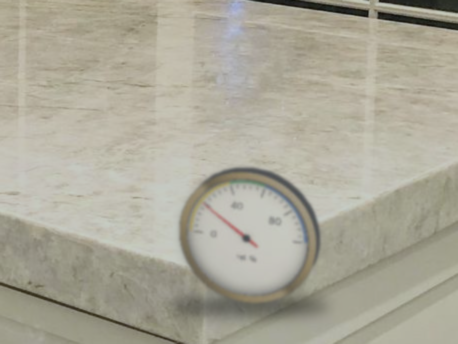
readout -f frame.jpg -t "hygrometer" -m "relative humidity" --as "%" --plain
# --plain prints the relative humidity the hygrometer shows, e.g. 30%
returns 20%
